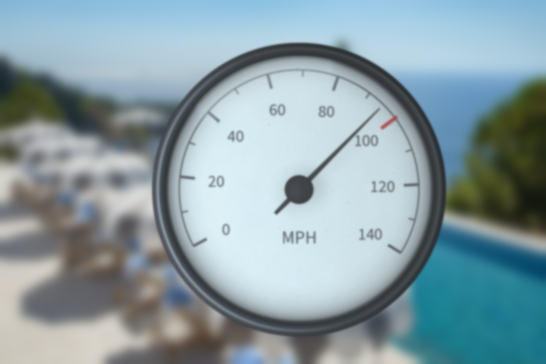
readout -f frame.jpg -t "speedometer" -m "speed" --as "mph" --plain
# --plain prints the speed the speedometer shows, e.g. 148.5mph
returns 95mph
